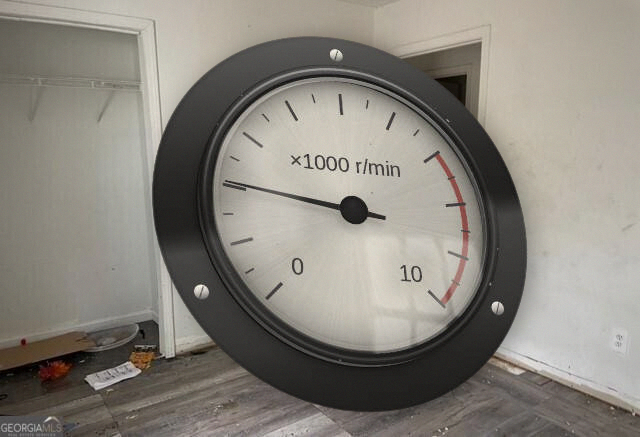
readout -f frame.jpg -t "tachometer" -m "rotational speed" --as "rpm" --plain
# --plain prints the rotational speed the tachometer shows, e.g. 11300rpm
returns 2000rpm
